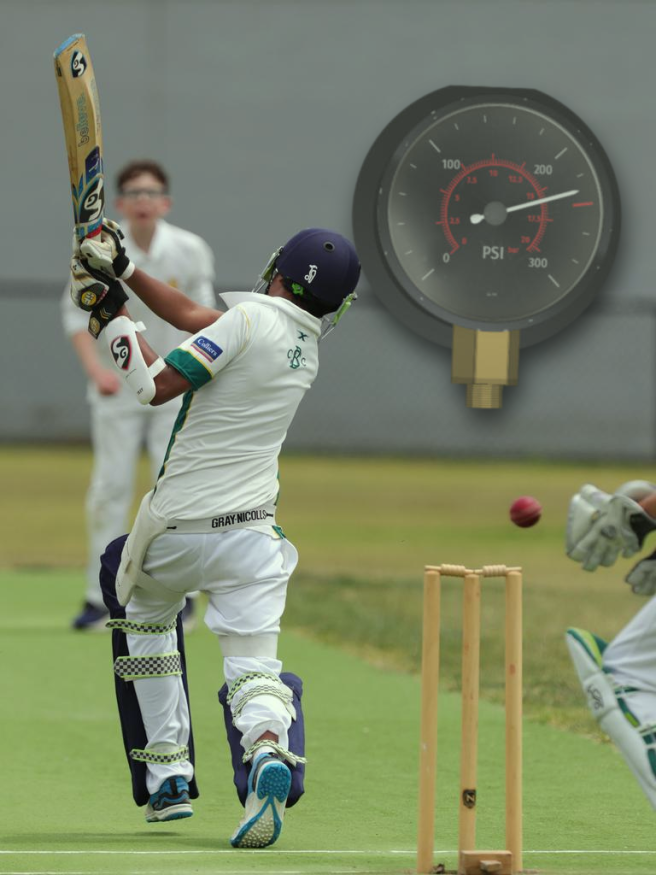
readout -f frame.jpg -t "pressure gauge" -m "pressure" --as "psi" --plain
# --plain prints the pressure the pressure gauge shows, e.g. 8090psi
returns 230psi
